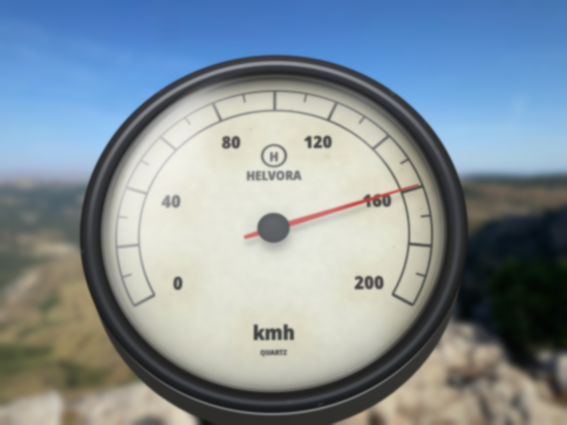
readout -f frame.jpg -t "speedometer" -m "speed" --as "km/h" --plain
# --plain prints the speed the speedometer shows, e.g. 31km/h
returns 160km/h
